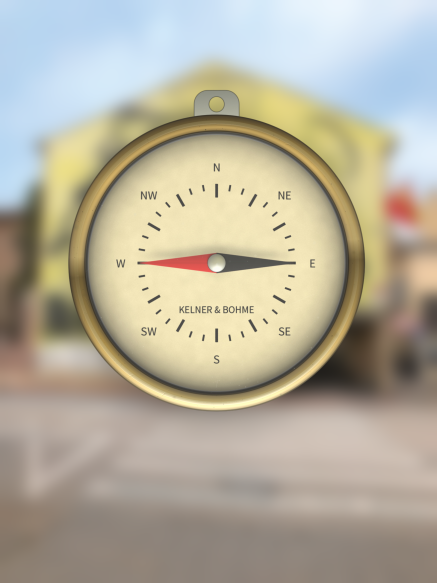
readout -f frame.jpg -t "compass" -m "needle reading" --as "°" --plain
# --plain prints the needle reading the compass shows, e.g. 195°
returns 270°
